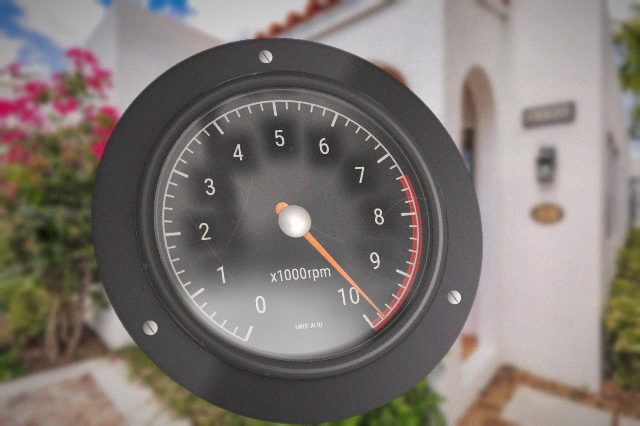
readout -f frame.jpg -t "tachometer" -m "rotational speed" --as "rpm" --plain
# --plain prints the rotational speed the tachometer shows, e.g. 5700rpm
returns 9800rpm
